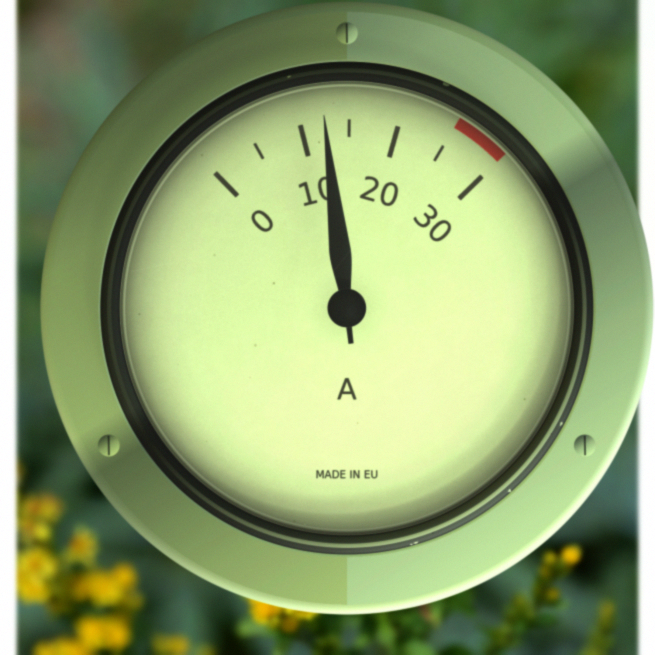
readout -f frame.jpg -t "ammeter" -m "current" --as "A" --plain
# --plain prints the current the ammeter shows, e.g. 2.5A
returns 12.5A
